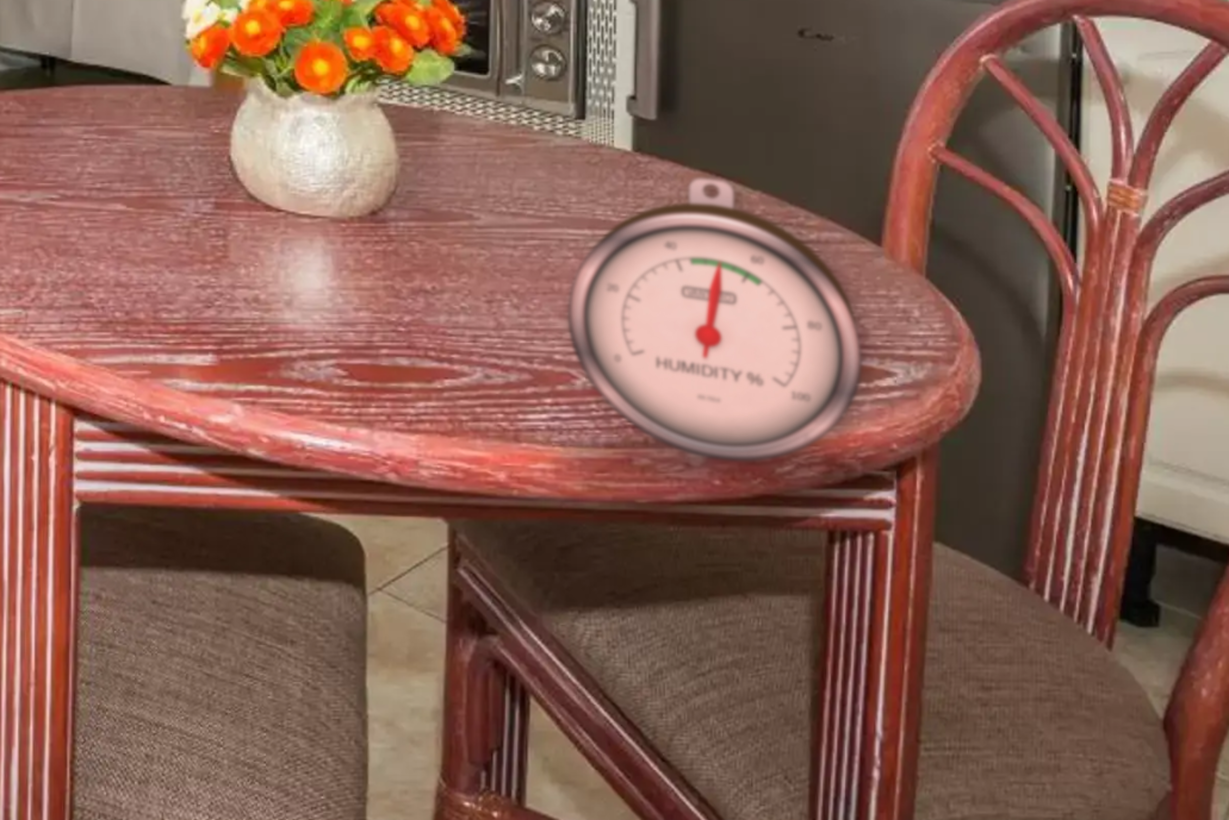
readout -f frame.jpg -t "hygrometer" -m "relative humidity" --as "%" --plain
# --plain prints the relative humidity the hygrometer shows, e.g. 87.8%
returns 52%
